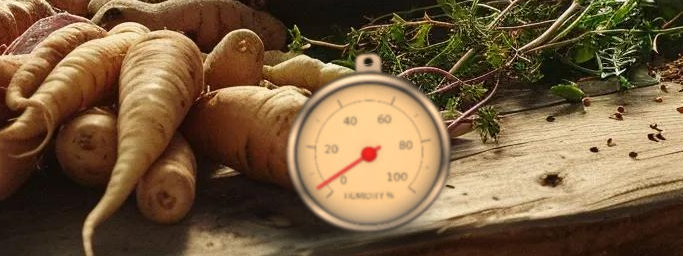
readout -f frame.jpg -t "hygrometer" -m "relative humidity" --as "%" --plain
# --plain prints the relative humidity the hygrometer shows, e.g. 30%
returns 5%
